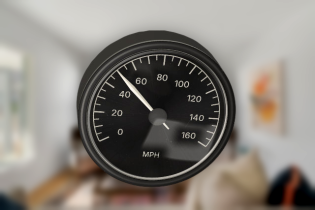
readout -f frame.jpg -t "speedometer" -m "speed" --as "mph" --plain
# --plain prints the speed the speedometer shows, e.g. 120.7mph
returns 50mph
